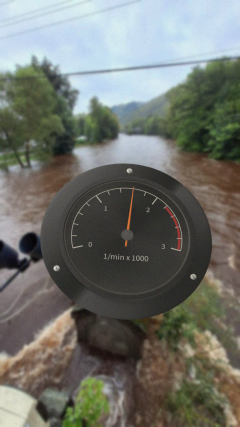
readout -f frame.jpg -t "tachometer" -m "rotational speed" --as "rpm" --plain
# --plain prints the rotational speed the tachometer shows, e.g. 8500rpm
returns 1600rpm
